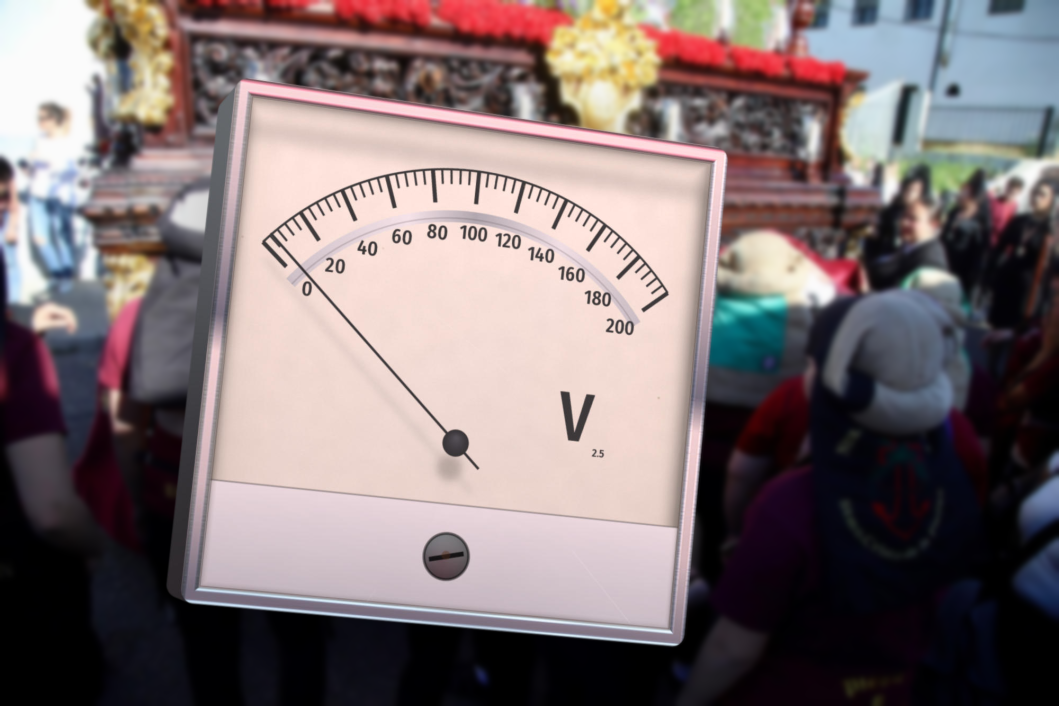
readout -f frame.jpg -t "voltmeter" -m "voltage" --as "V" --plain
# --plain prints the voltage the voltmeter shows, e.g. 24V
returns 4V
